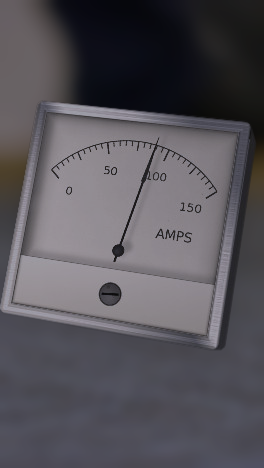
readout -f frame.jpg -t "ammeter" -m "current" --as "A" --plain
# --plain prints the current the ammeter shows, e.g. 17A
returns 90A
